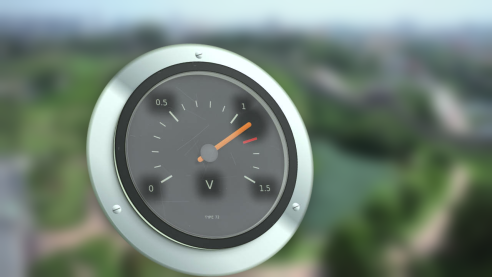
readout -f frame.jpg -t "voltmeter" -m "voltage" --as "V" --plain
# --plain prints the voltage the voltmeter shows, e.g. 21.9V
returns 1.1V
